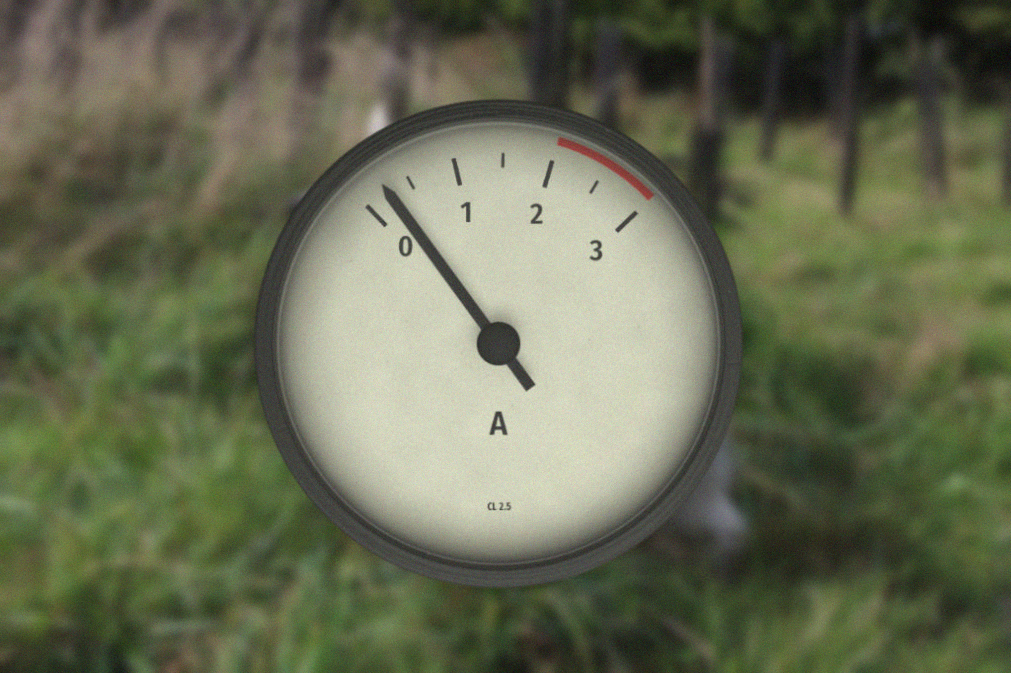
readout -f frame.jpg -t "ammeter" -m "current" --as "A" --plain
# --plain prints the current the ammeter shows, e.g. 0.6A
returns 0.25A
